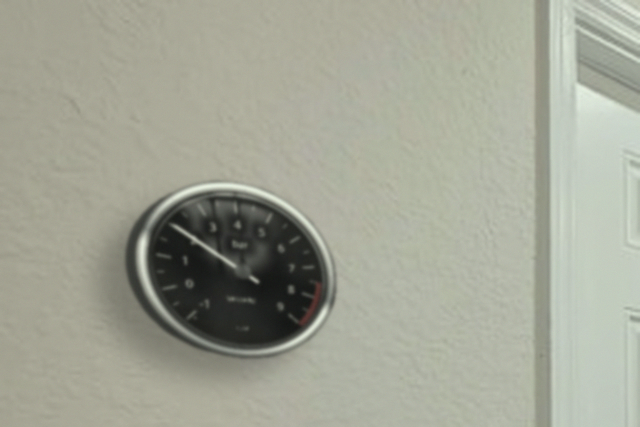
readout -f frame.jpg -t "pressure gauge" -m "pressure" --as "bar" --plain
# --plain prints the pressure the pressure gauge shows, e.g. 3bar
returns 2bar
